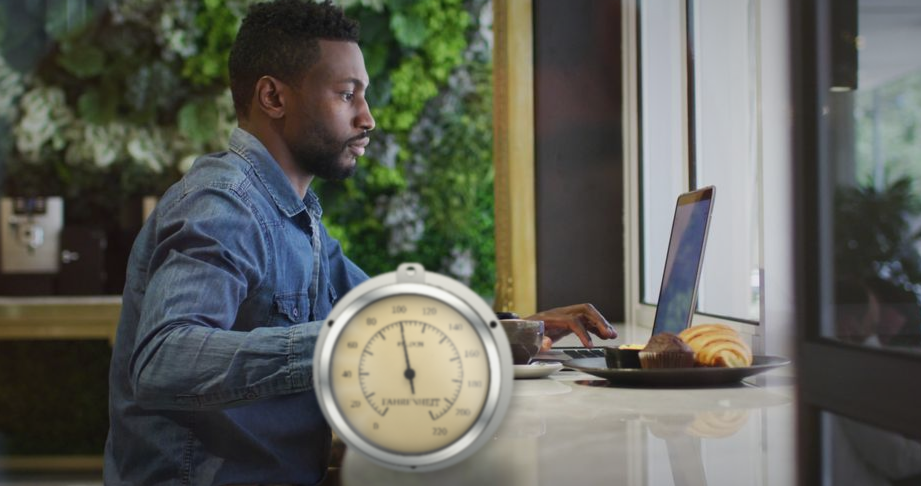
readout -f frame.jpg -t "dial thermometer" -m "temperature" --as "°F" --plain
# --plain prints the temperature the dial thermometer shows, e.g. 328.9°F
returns 100°F
